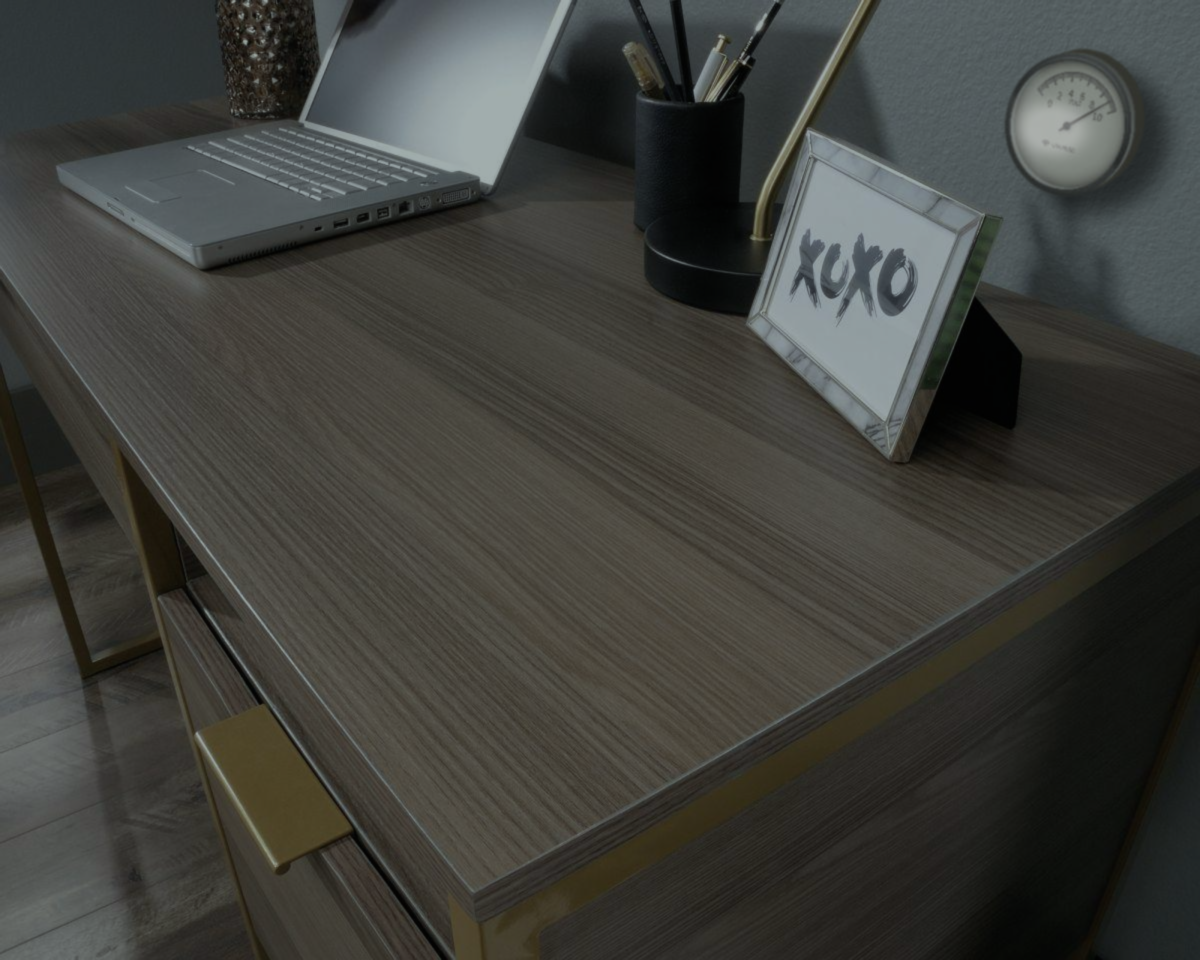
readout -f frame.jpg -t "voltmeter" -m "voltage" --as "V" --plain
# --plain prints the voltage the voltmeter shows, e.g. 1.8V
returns 9V
